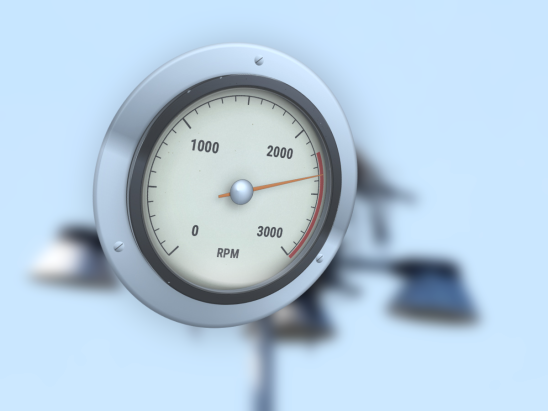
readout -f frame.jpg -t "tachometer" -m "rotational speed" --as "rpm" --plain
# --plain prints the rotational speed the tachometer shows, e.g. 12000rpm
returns 2350rpm
